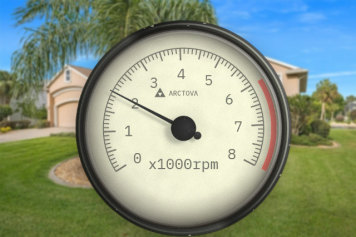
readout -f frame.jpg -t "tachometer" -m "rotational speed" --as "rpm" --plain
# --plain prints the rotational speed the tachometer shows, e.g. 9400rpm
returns 2000rpm
